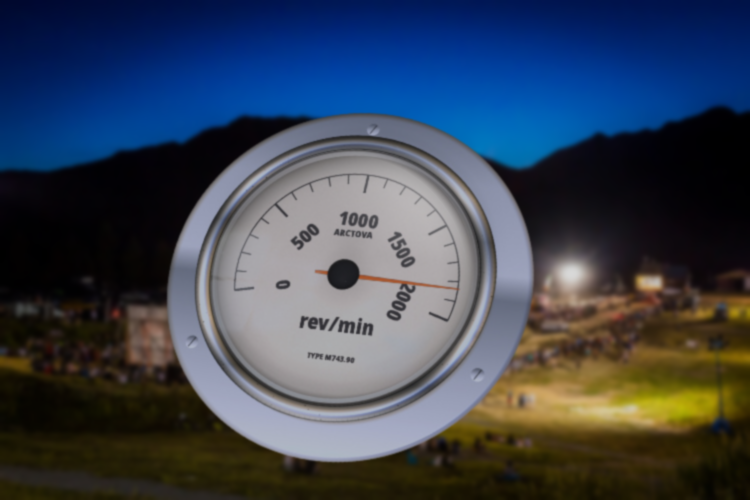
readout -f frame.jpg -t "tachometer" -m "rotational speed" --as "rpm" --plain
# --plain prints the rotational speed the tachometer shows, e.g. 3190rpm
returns 1850rpm
